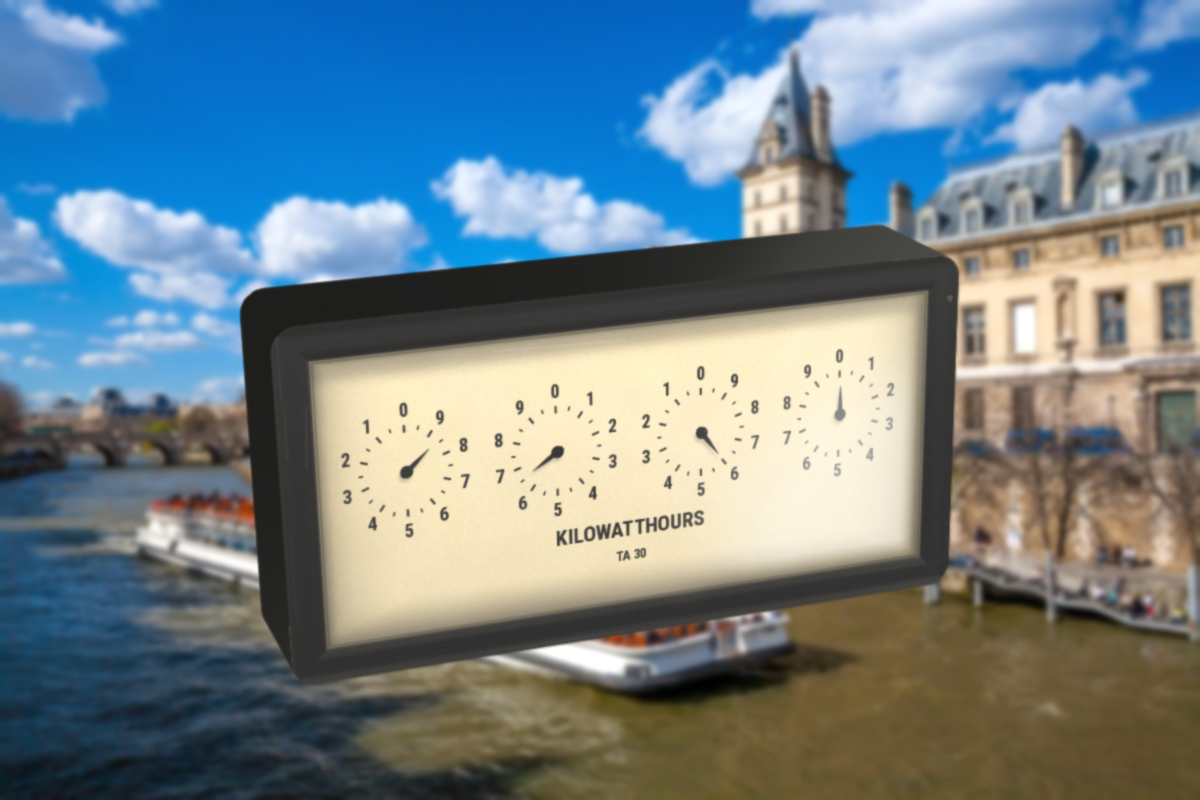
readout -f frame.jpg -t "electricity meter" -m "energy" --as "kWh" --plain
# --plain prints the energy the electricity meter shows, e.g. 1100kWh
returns 8660kWh
